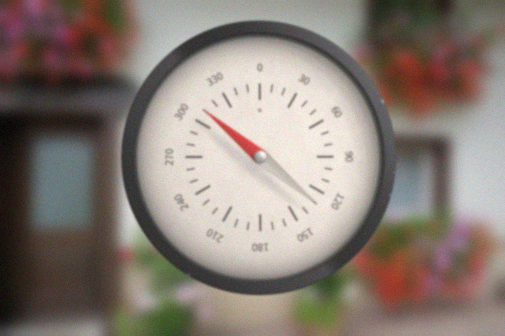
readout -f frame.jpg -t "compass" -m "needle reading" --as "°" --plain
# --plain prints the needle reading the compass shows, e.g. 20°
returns 310°
